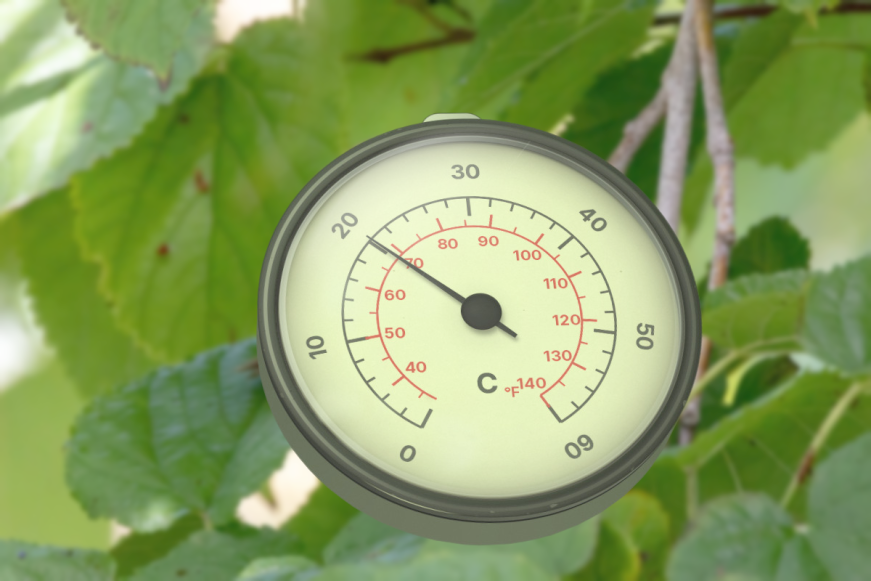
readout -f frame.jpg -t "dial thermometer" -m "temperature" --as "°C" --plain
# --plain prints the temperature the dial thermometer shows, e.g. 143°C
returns 20°C
